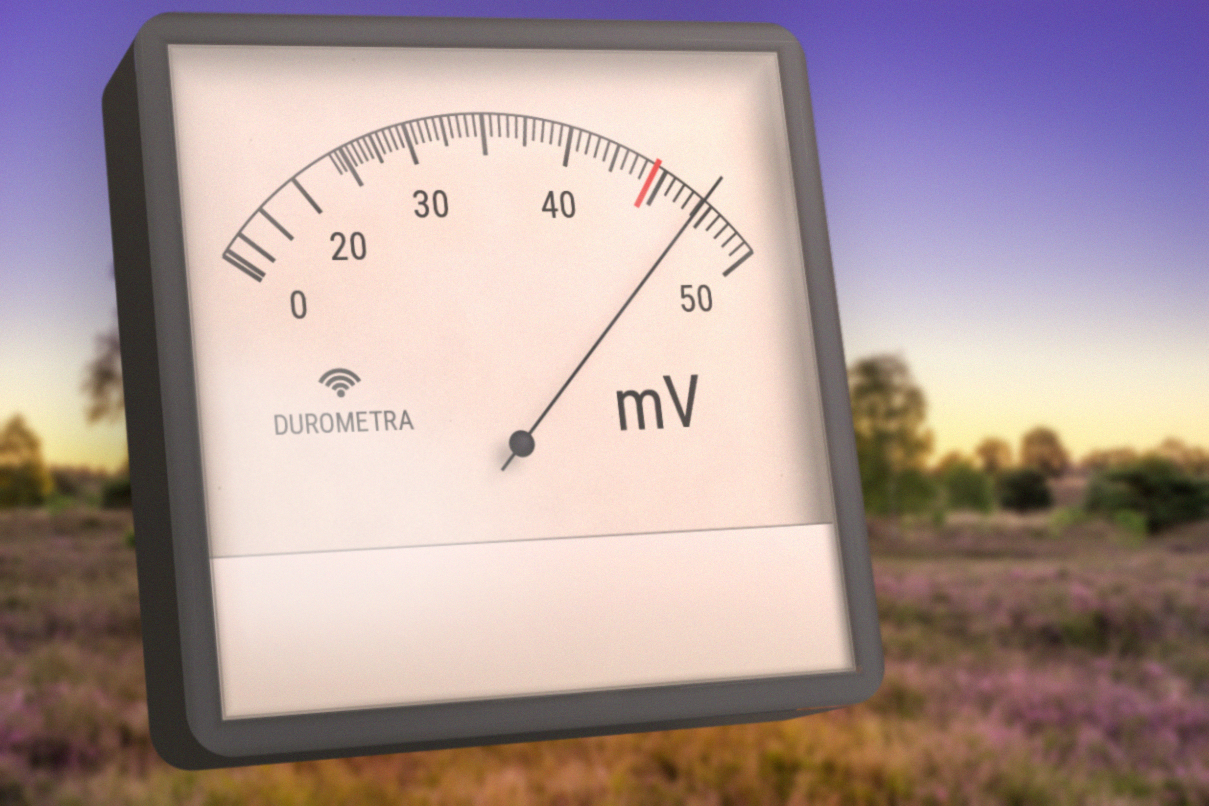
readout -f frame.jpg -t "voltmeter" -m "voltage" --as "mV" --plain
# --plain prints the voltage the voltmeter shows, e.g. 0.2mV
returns 47mV
